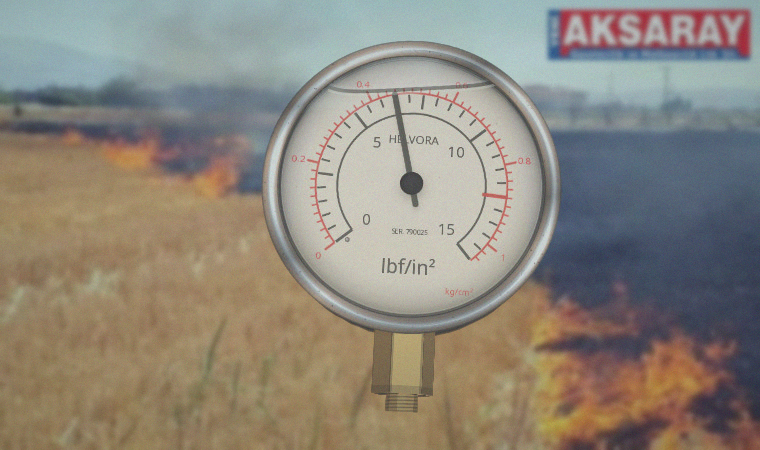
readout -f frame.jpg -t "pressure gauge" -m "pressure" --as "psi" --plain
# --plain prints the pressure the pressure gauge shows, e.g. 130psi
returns 6.5psi
